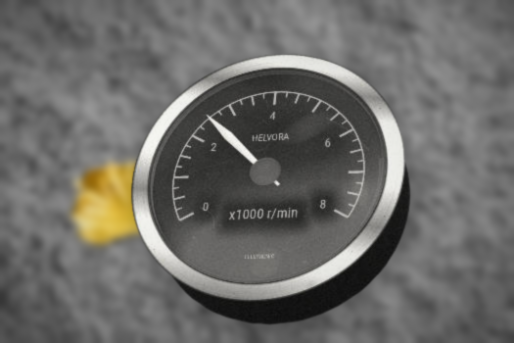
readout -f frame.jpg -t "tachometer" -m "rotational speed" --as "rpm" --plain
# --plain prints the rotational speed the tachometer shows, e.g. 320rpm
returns 2500rpm
